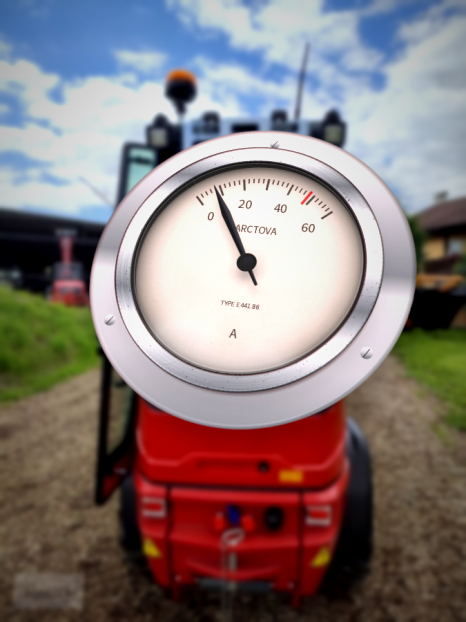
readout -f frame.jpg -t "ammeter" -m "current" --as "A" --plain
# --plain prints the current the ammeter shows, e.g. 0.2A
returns 8A
